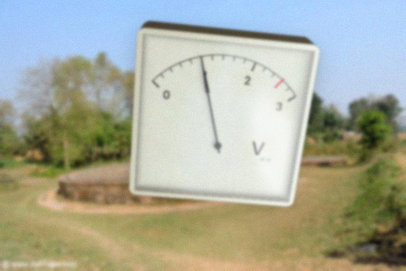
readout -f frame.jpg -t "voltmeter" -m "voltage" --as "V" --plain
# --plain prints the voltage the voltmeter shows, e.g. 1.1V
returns 1V
